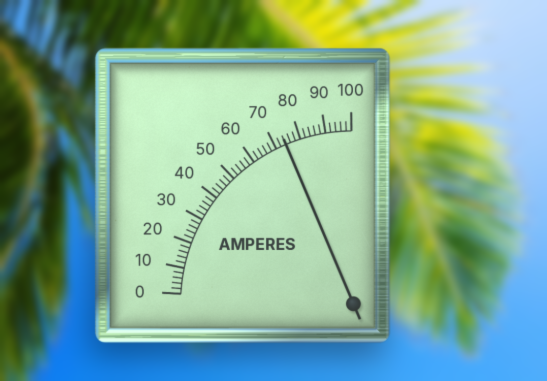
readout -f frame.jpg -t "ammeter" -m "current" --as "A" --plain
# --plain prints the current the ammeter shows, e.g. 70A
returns 74A
